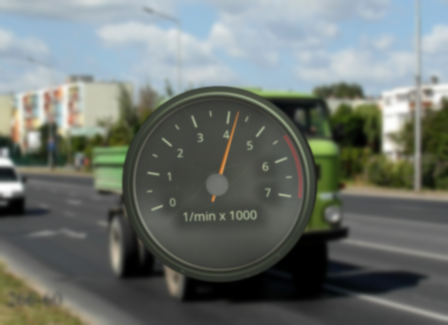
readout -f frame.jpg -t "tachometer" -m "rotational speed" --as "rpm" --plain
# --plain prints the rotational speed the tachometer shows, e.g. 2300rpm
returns 4250rpm
